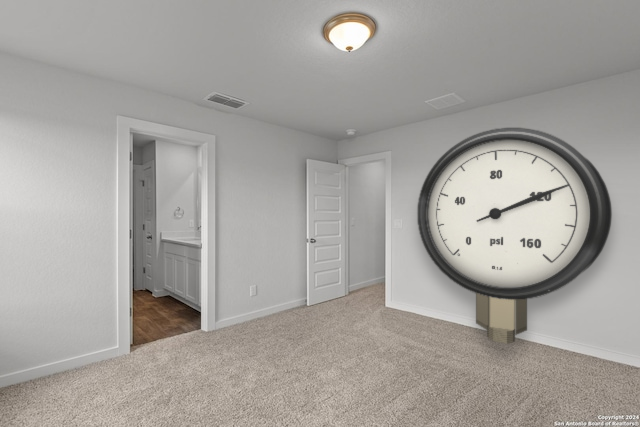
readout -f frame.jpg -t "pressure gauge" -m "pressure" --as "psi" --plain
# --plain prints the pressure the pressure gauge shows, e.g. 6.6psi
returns 120psi
